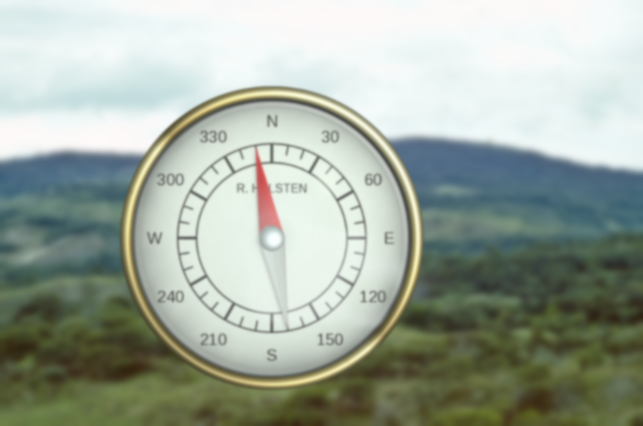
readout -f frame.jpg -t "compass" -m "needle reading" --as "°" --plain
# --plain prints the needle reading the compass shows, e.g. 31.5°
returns 350°
